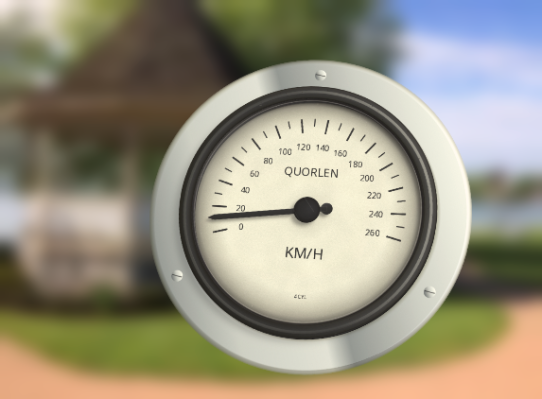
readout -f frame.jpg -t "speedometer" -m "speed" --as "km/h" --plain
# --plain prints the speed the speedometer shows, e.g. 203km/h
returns 10km/h
